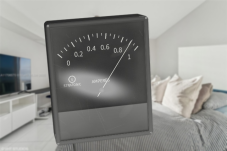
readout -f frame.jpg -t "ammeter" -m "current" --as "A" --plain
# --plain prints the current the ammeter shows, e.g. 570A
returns 0.9A
